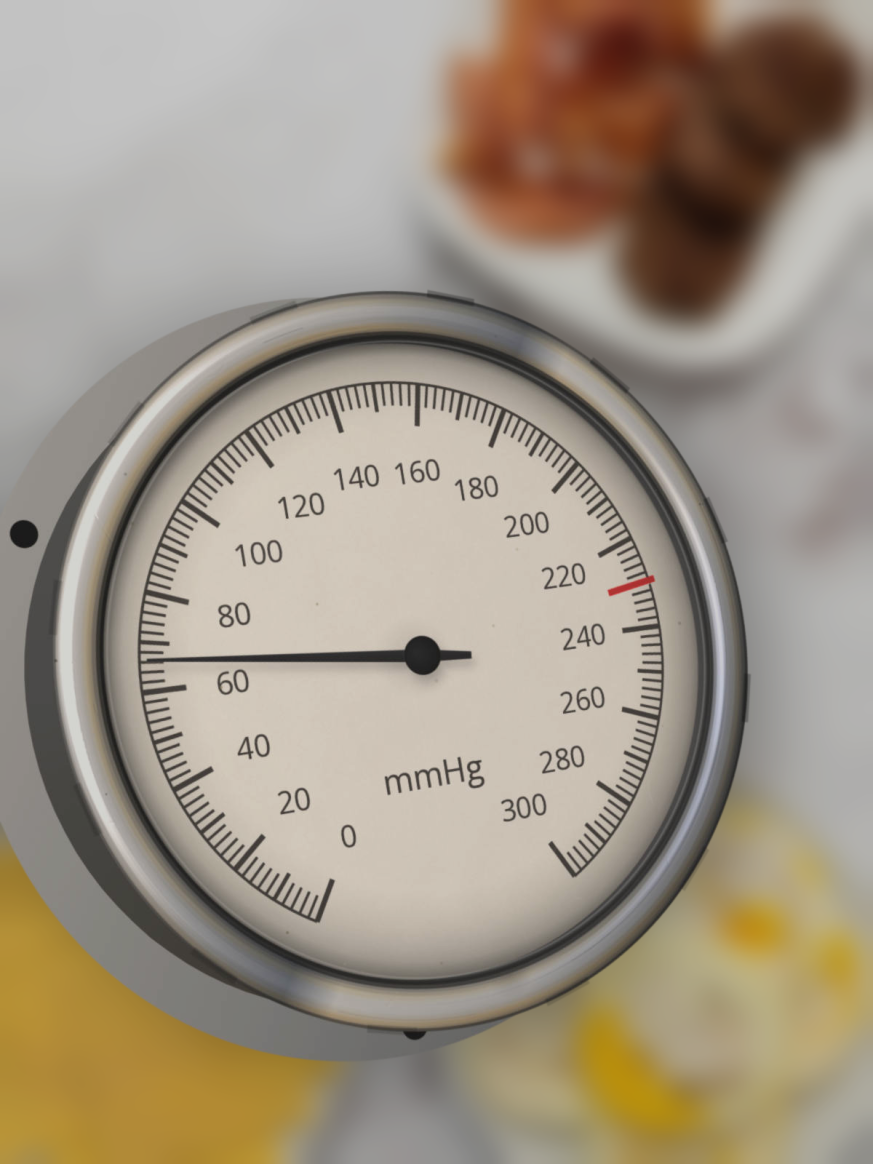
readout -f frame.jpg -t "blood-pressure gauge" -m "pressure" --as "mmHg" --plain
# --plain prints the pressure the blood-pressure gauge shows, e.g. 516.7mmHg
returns 66mmHg
